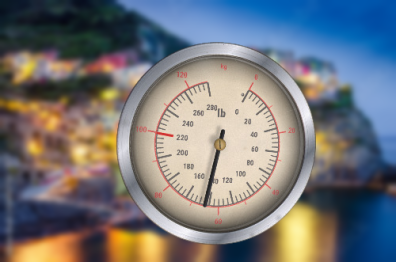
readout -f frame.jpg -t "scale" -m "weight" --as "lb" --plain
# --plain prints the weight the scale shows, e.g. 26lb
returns 144lb
